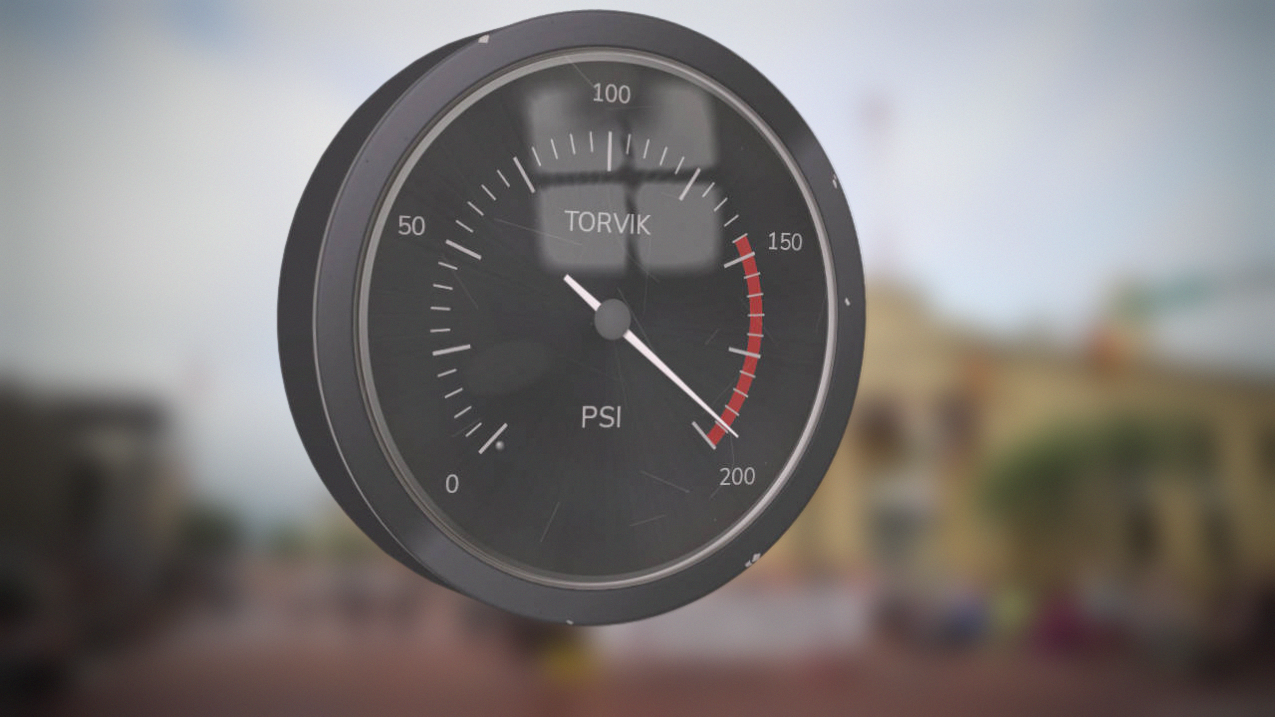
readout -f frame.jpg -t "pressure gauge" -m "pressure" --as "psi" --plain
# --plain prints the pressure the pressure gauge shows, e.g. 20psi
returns 195psi
